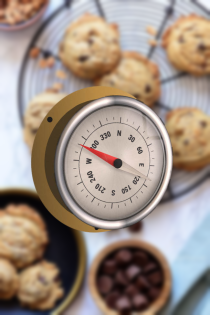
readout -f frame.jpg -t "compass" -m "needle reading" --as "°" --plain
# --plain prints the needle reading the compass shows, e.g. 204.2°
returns 290°
